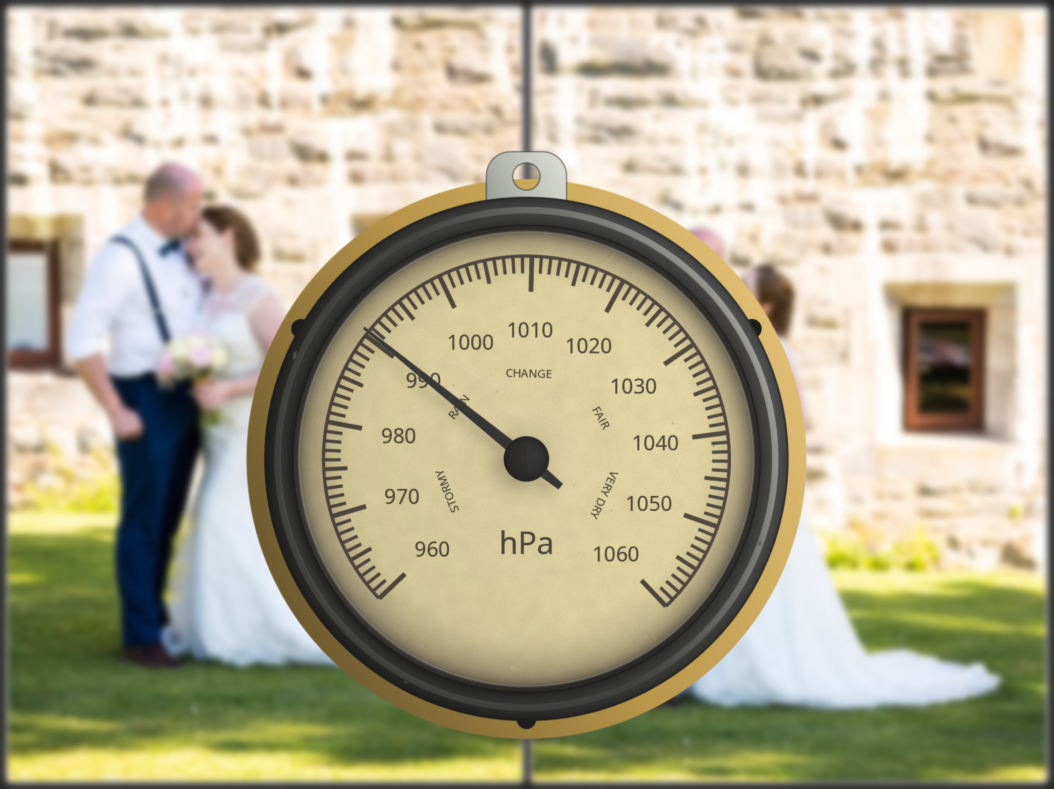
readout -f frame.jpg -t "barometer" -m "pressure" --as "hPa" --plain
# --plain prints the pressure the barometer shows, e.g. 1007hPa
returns 990.5hPa
